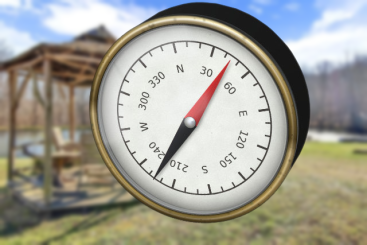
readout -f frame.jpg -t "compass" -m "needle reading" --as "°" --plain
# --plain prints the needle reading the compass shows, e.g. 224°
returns 45°
